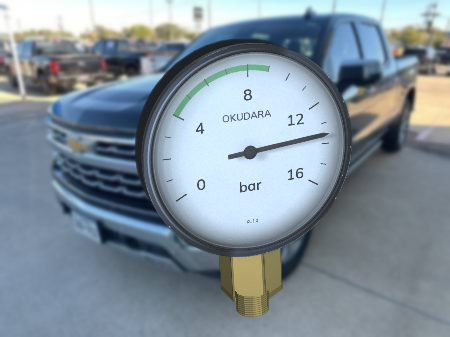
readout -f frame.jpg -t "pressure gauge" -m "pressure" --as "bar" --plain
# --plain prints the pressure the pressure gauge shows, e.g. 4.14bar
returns 13.5bar
